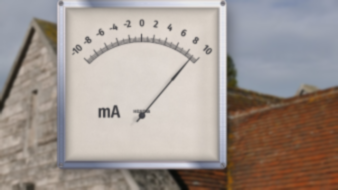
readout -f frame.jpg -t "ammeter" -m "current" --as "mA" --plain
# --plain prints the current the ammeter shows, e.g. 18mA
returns 9mA
